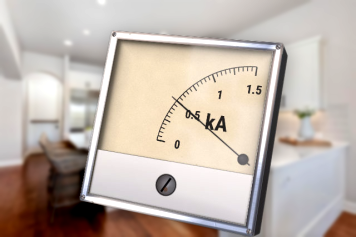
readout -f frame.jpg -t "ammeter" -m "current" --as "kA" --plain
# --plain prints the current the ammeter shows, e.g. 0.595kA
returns 0.5kA
